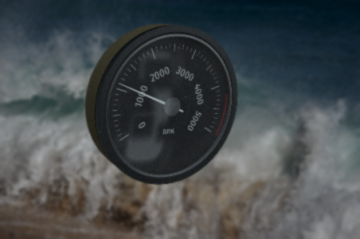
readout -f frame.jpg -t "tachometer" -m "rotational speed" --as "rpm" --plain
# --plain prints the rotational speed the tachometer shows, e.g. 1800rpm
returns 1100rpm
